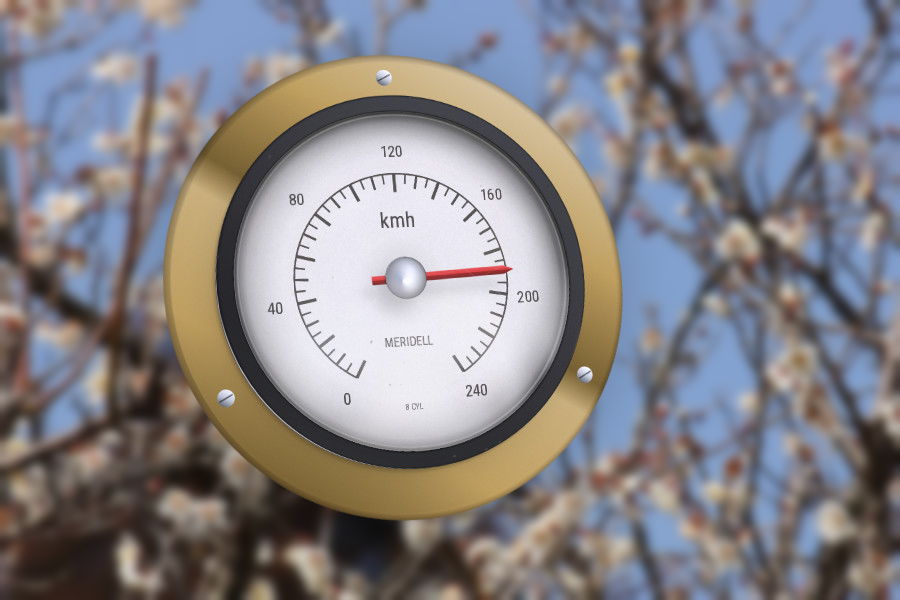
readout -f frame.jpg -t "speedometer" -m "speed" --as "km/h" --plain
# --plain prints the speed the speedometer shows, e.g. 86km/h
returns 190km/h
